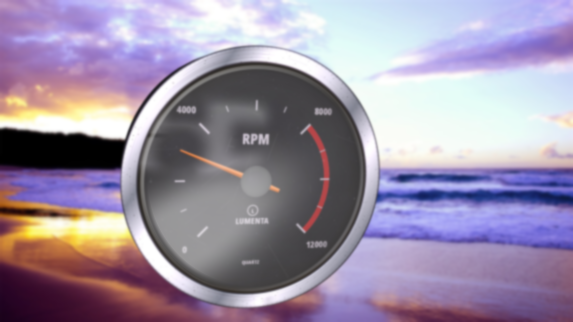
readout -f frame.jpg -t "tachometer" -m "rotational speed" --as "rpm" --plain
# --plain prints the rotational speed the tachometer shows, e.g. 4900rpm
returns 3000rpm
